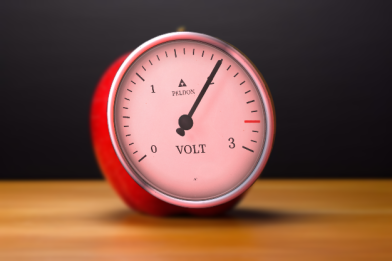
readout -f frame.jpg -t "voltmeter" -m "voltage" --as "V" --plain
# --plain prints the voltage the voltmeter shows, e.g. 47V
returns 2V
